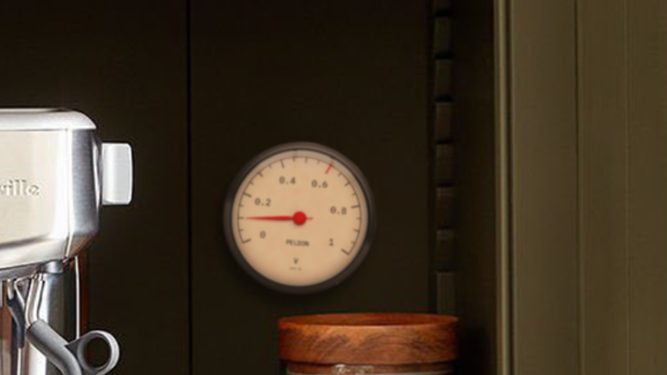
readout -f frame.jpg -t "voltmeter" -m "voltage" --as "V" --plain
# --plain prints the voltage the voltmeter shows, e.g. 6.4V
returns 0.1V
